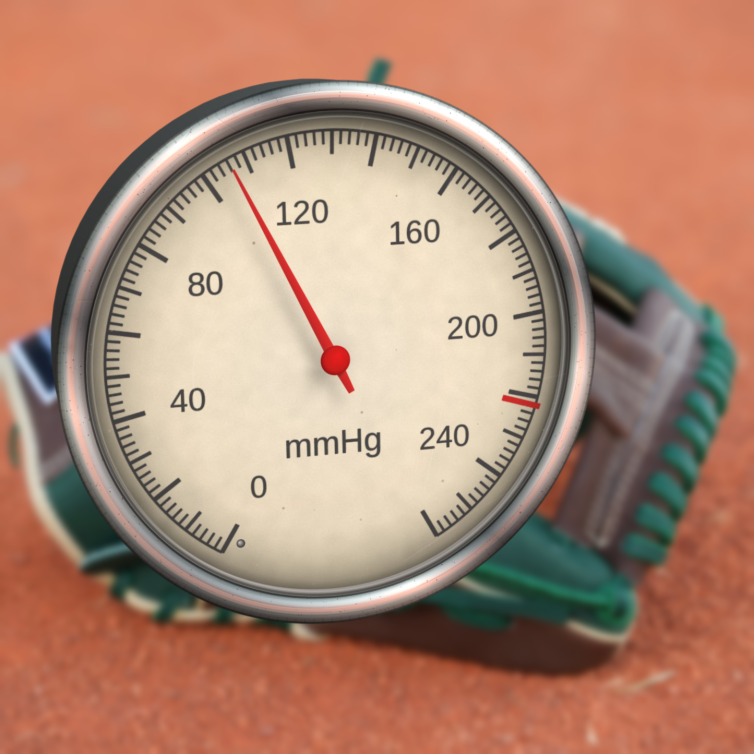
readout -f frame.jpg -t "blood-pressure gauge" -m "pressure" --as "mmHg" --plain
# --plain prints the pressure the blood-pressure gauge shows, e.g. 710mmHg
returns 106mmHg
